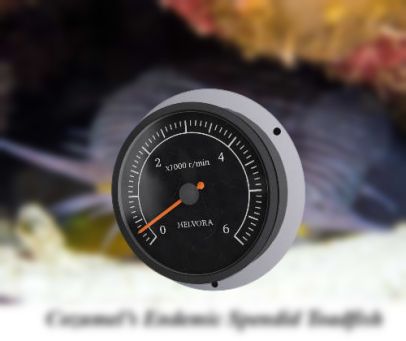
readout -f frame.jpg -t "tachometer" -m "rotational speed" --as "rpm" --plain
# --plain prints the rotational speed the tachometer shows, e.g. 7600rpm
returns 300rpm
